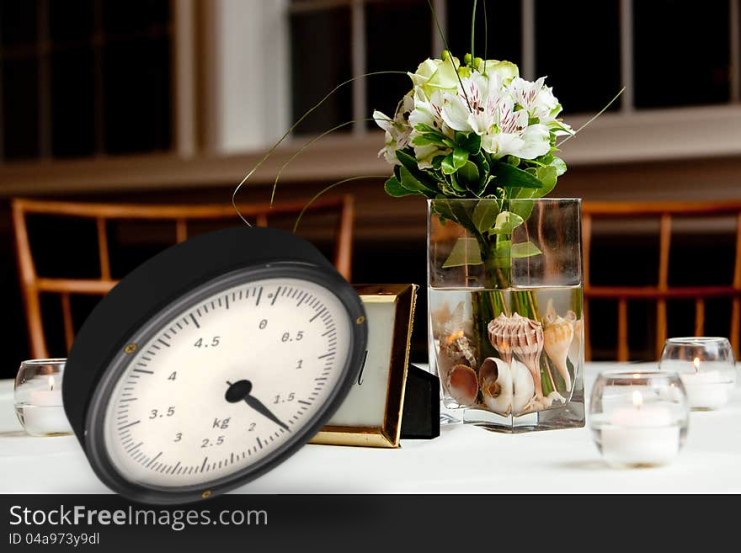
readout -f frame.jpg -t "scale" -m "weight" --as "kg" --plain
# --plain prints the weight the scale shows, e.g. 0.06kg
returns 1.75kg
